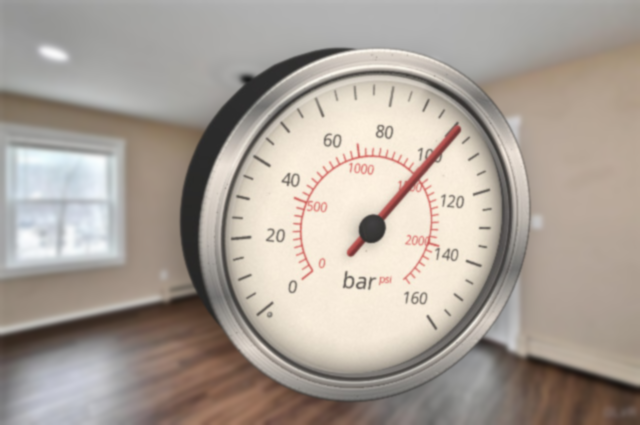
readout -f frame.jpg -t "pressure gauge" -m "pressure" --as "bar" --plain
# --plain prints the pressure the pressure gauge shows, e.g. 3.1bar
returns 100bar
